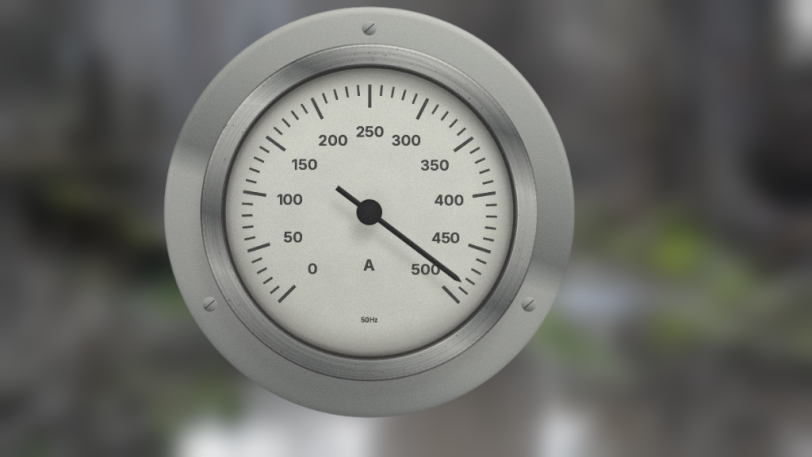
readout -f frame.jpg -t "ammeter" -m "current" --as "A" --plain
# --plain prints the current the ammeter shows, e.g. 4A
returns 485A
